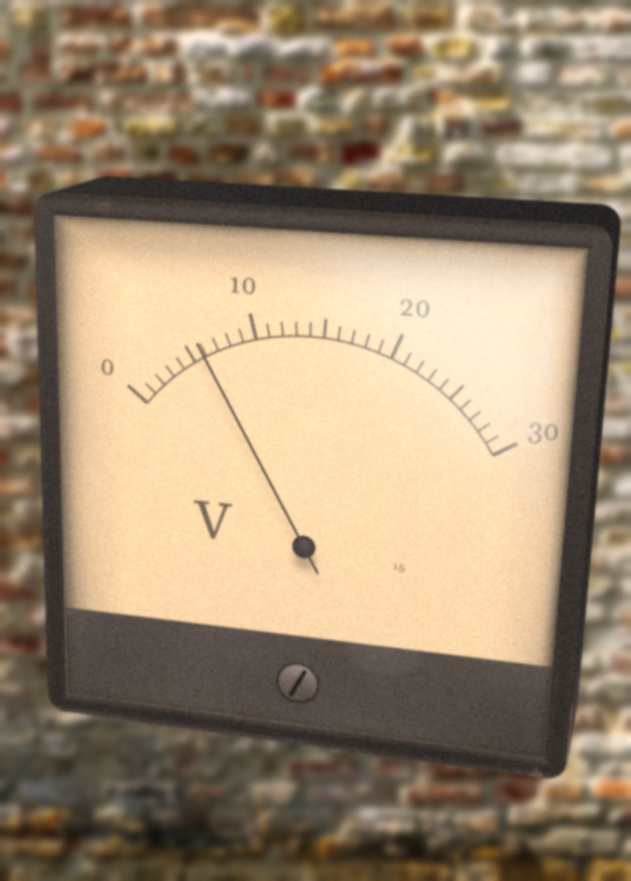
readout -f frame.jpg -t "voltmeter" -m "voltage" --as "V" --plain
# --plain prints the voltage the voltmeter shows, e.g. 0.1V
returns 6V
